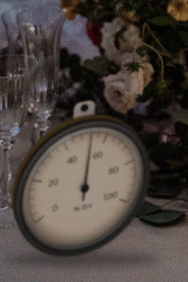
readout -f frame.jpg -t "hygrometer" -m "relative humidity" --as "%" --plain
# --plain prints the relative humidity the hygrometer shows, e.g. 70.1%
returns 52%
